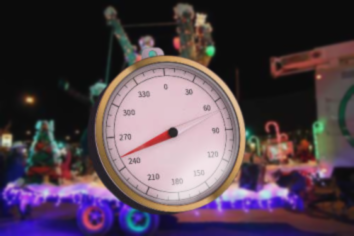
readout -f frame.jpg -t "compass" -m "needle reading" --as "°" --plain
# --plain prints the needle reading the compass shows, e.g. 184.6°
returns 250°
